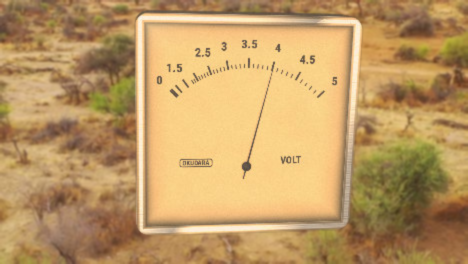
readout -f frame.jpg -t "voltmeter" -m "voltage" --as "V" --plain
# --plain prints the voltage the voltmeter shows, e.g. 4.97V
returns 4V
